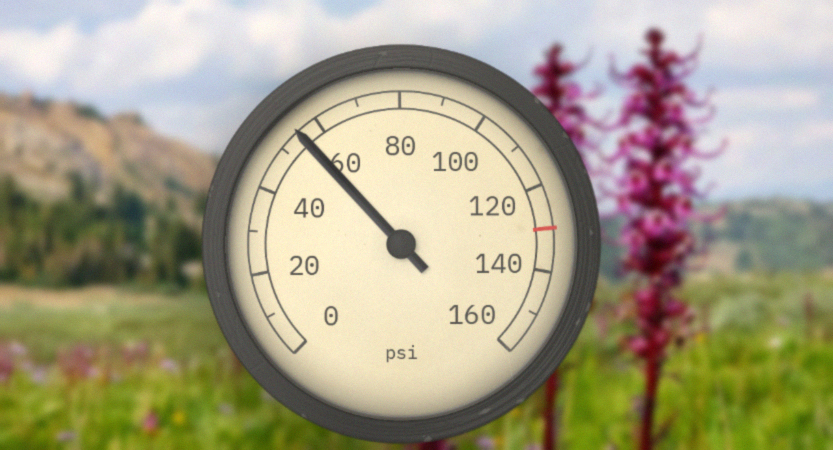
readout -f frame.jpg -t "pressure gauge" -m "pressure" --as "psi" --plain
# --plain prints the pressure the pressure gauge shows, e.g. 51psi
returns 55psi
